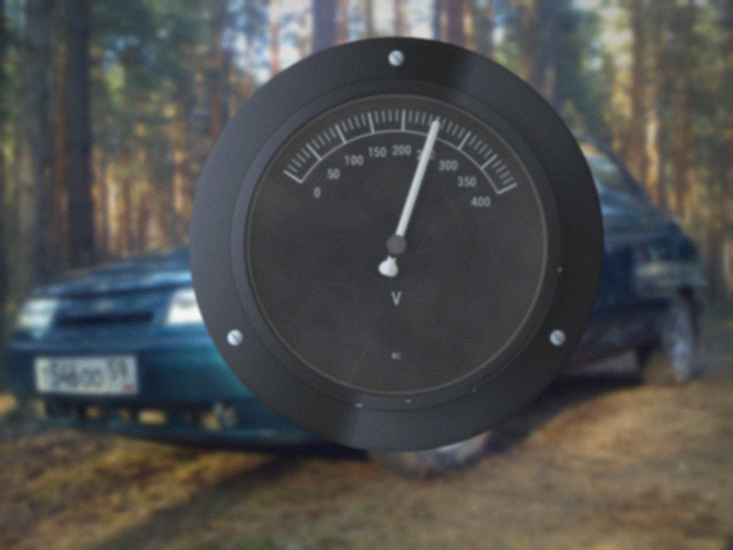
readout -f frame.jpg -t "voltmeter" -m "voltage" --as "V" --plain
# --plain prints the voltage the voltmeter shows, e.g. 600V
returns 250V
